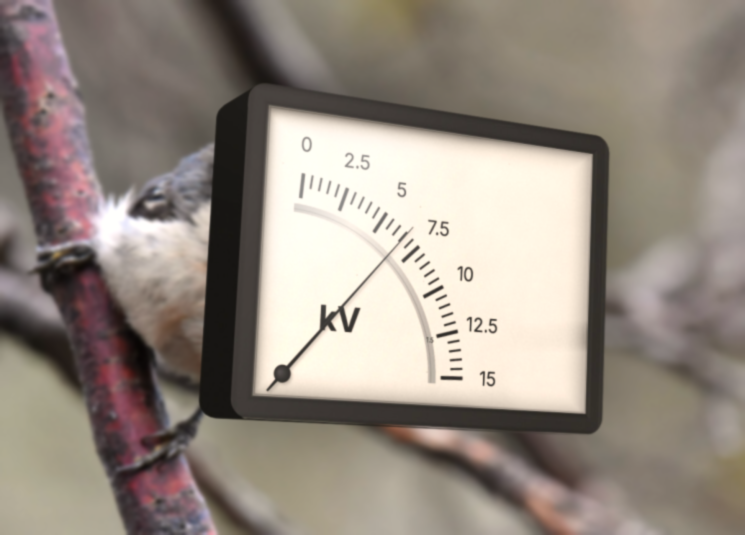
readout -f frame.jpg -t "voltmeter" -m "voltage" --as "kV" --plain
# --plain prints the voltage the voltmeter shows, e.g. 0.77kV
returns 6.5kV
